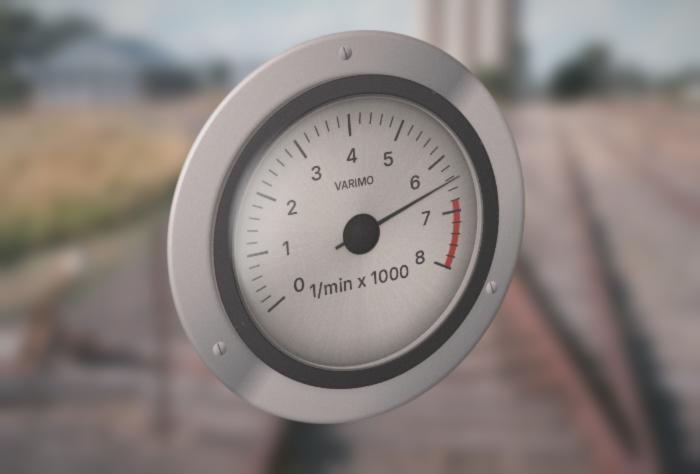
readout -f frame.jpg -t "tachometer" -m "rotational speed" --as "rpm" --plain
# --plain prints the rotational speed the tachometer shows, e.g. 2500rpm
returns 6400rpm
